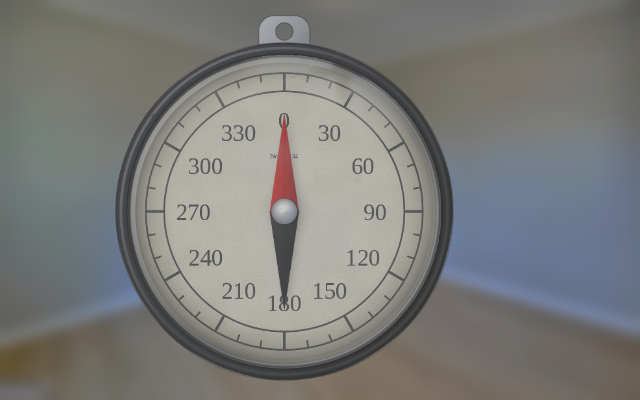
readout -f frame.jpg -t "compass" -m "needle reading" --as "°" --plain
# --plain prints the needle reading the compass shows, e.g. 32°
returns 0°
